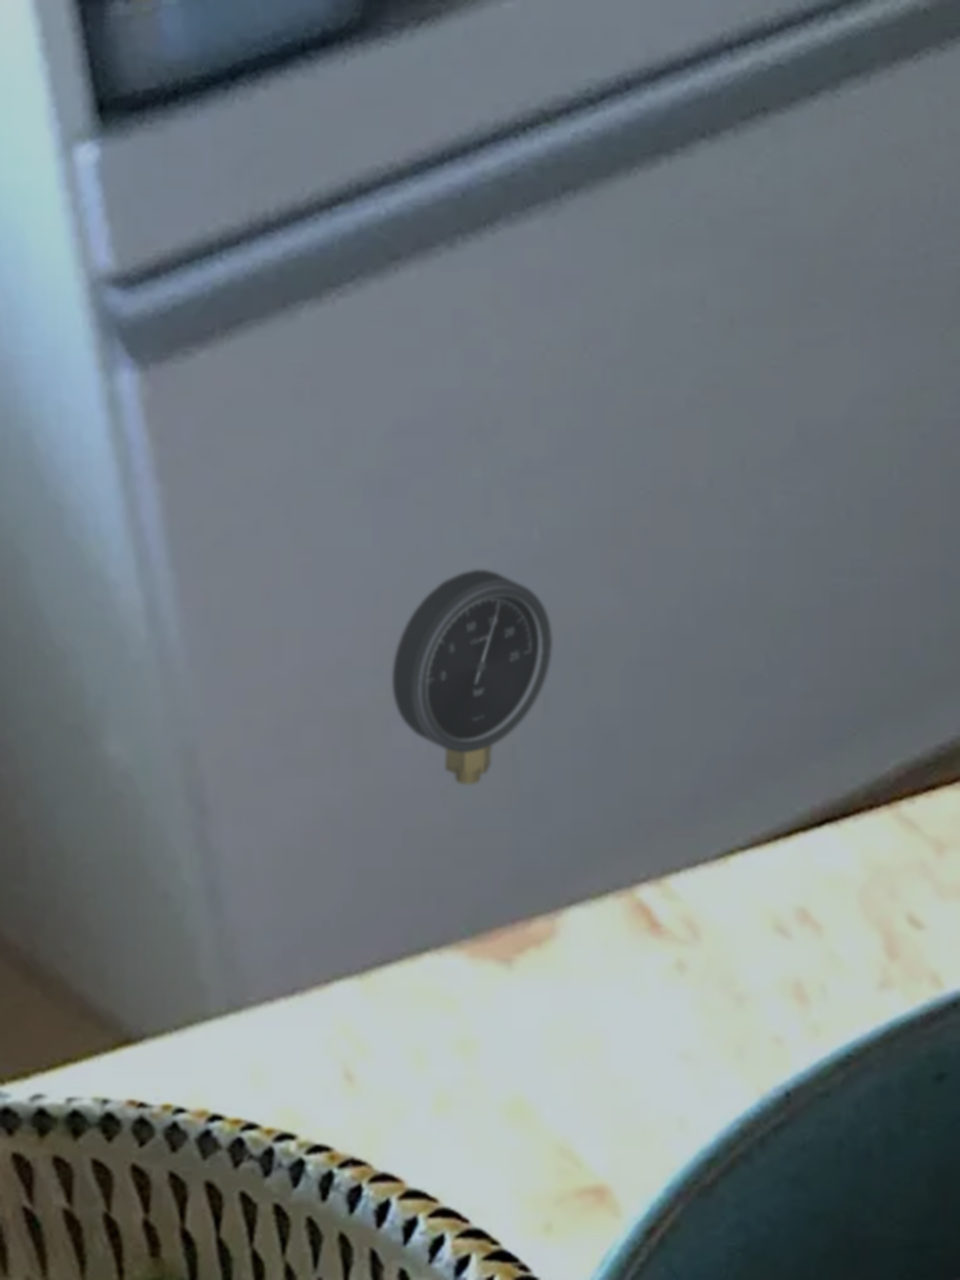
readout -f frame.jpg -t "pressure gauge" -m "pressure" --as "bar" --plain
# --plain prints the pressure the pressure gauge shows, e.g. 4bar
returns 15bar
